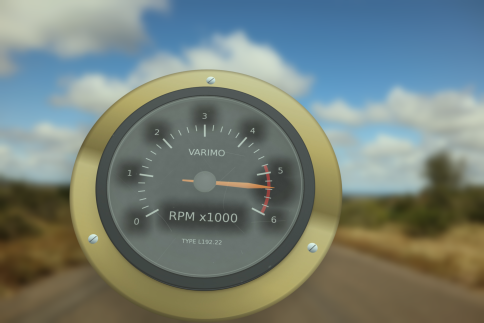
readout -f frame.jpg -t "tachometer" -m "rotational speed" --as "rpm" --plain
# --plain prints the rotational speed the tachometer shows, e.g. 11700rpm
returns 5400rpm
